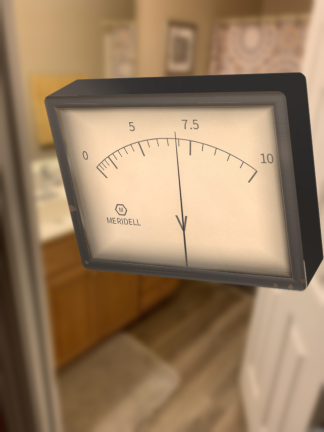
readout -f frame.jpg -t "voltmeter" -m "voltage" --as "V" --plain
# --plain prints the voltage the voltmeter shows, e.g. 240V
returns 7V
